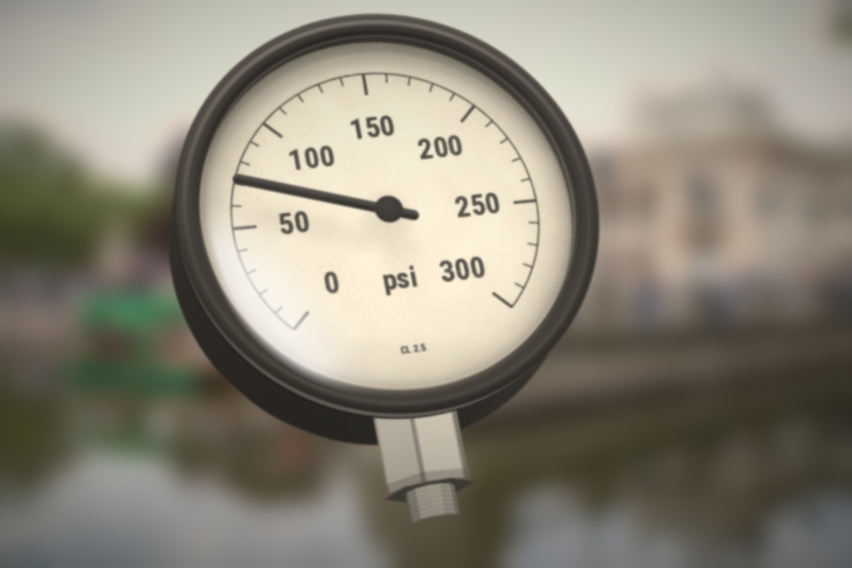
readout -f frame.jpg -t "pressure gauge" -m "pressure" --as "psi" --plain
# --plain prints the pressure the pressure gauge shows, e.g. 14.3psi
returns 70psi
